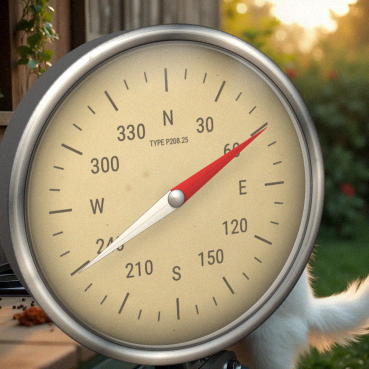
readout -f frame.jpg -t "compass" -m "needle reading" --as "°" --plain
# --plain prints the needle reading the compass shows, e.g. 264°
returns 60°
